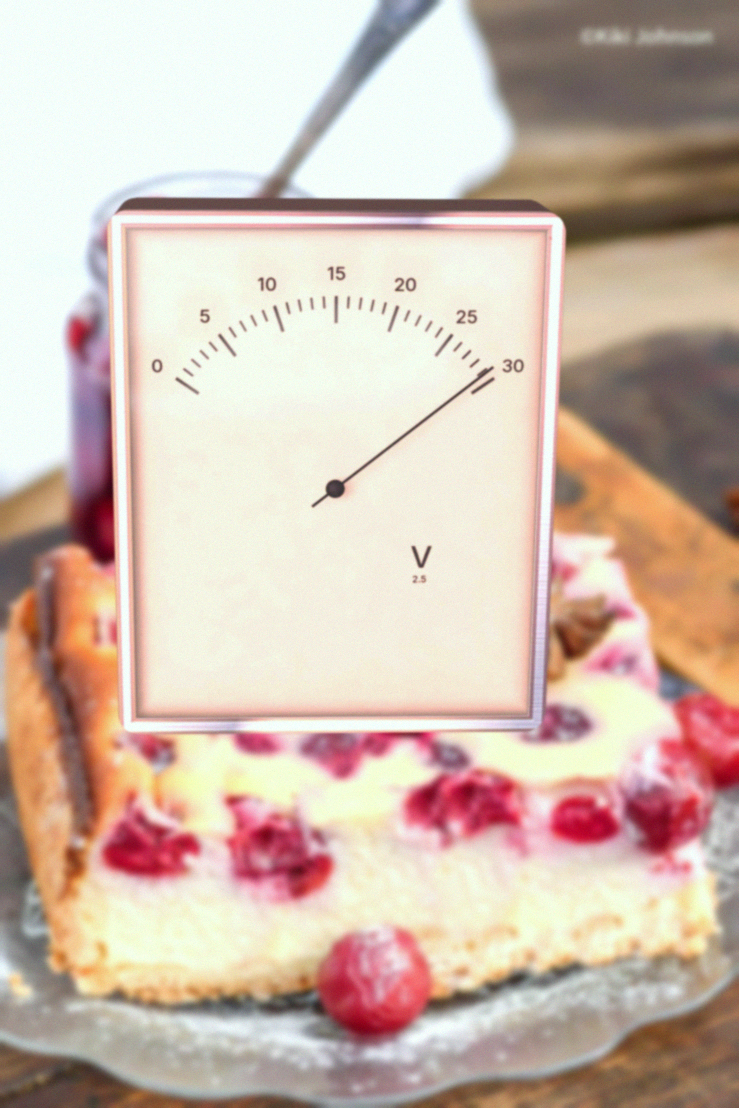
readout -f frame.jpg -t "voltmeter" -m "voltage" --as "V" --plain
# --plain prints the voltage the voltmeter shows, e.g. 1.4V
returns 29V
